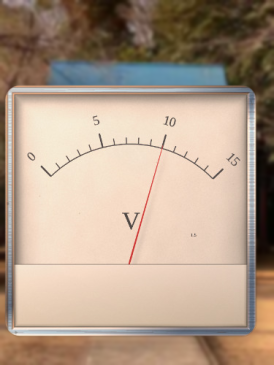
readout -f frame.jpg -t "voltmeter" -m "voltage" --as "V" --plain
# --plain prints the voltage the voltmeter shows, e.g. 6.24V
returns 10V
